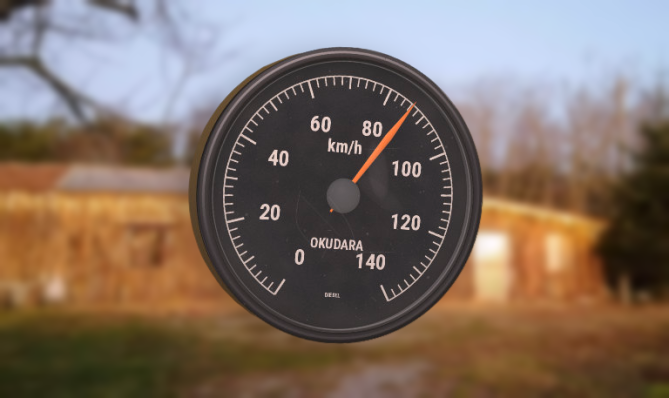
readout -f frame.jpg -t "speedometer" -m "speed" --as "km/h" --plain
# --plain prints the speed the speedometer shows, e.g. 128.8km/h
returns 86km/h
